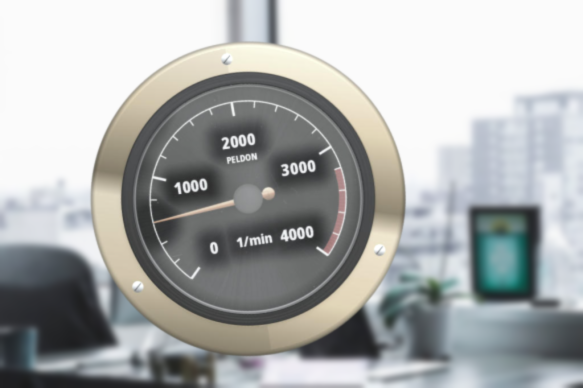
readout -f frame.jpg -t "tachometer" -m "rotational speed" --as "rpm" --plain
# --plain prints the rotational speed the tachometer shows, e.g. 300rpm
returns 600rpm
